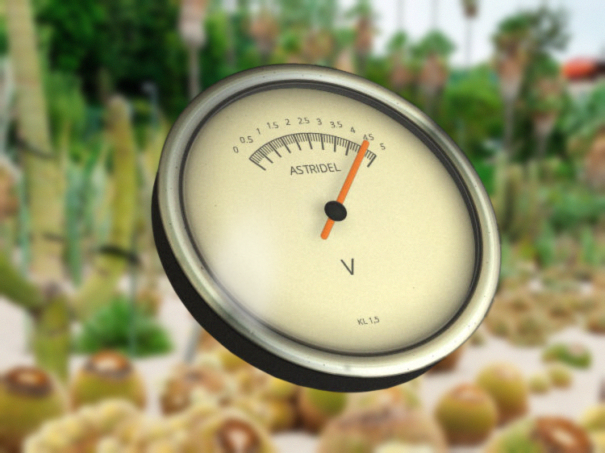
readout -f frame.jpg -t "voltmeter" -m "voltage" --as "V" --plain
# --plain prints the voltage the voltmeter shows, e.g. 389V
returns 4.5V
